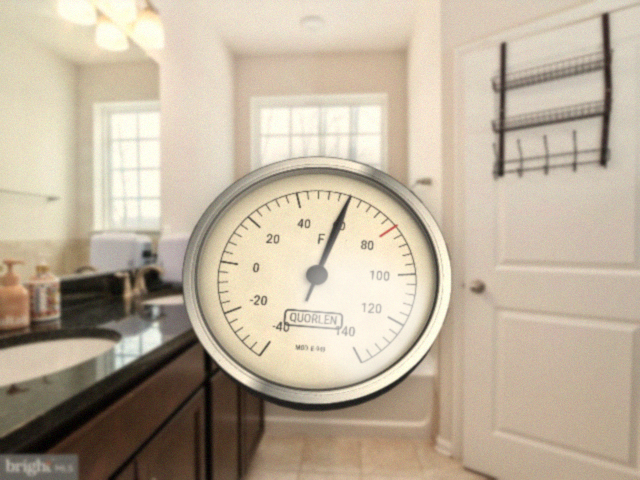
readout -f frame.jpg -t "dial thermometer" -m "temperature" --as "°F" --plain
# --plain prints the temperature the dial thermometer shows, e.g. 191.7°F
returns 60°F
